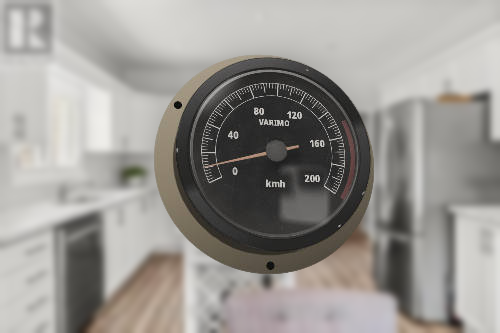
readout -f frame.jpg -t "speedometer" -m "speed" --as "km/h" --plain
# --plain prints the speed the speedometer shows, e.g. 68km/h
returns 10km/h
